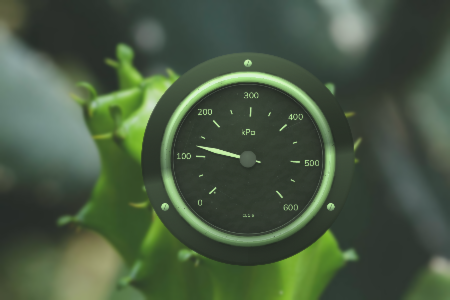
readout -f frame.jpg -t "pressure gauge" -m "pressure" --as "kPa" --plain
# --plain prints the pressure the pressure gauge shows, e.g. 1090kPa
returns 125kPa
